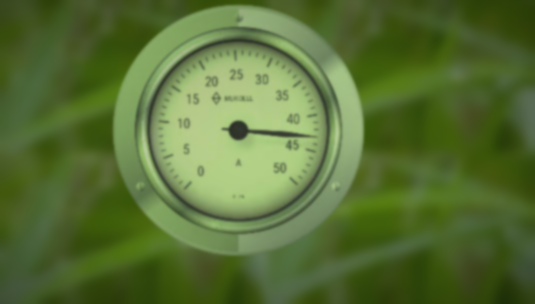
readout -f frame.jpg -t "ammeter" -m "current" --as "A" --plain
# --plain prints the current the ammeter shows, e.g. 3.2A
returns 43A
